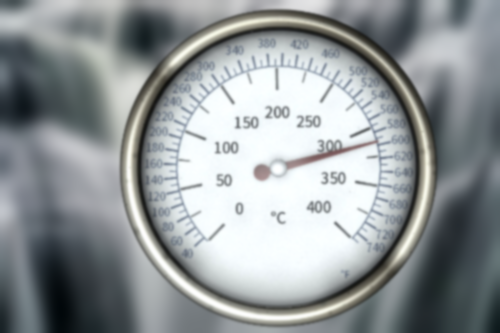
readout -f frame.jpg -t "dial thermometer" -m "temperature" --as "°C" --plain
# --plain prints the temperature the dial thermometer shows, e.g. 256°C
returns 312.5°C
